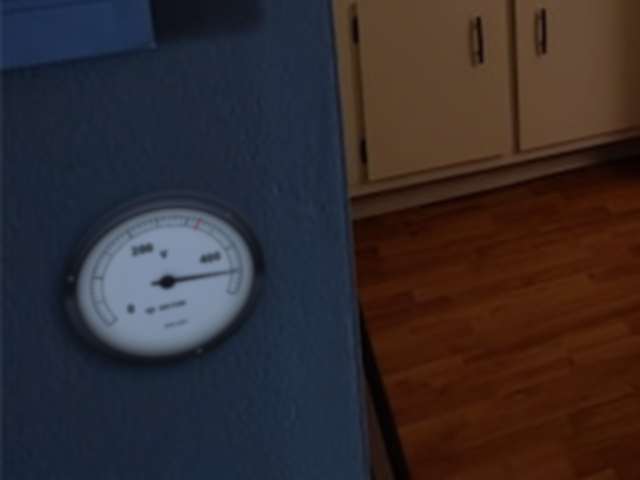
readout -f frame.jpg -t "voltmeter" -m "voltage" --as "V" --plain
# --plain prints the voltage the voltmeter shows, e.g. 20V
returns 450V
